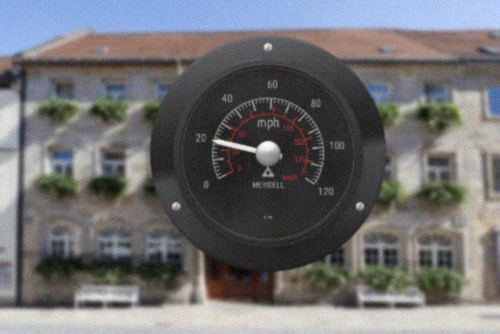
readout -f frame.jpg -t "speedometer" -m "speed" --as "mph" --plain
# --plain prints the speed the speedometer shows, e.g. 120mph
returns 20mph
